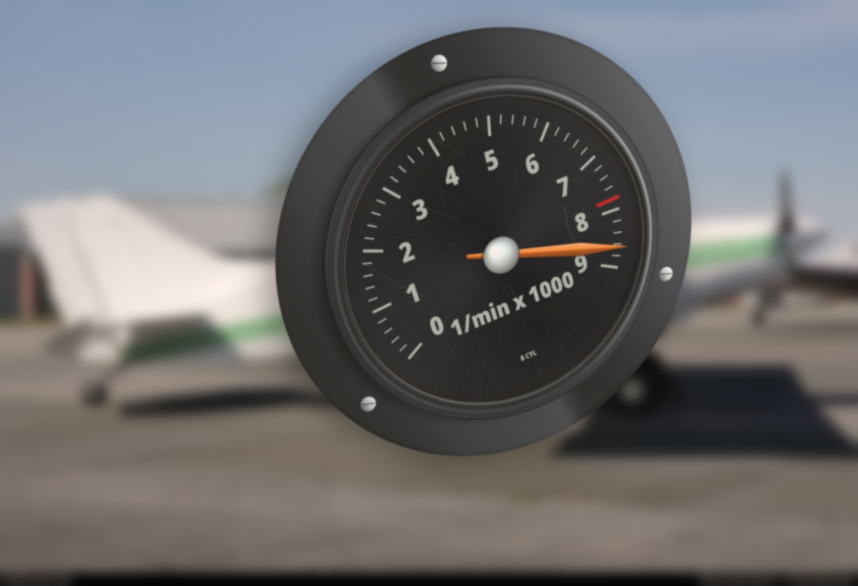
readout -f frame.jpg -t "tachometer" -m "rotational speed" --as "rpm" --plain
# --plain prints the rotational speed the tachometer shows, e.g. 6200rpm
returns 8600rpm
